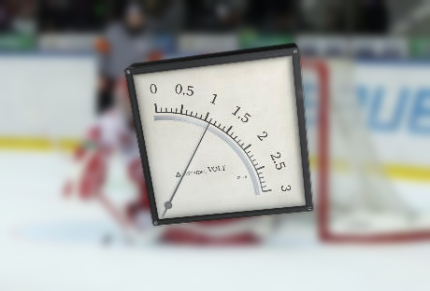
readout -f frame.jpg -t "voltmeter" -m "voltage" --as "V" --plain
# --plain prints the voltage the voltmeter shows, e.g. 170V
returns 1.1V
